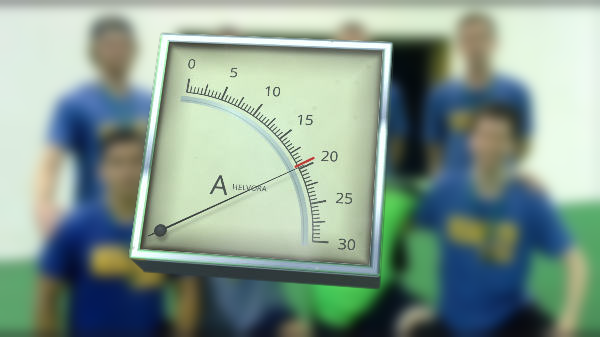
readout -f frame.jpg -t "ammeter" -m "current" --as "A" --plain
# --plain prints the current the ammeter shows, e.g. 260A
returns 20A
